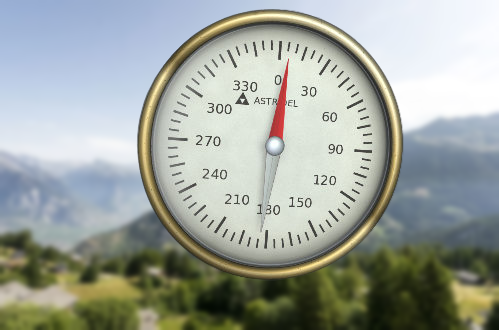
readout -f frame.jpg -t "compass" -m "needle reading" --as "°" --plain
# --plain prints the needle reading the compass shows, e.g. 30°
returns 5°
